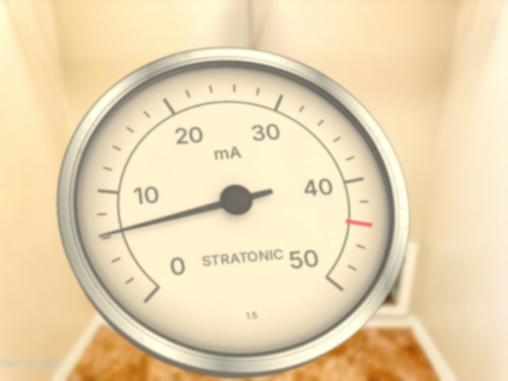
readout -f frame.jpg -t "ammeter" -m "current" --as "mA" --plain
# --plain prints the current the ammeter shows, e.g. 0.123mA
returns 6mA
